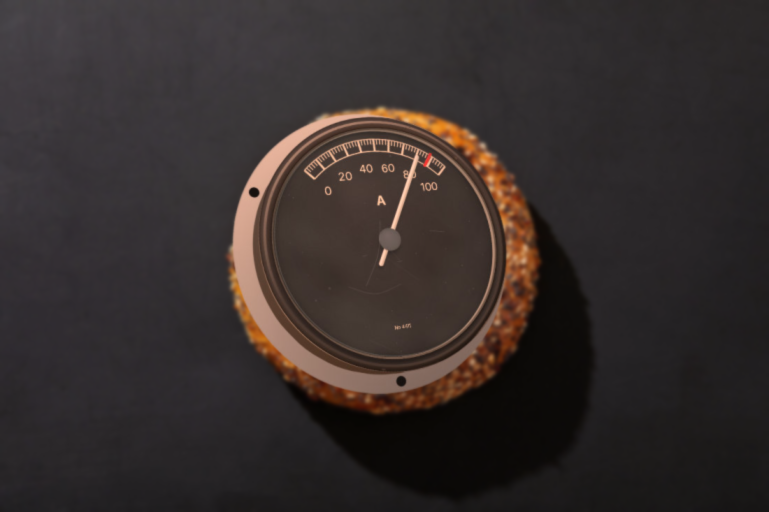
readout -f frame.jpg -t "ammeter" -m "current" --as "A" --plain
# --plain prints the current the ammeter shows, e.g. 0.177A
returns 80A
